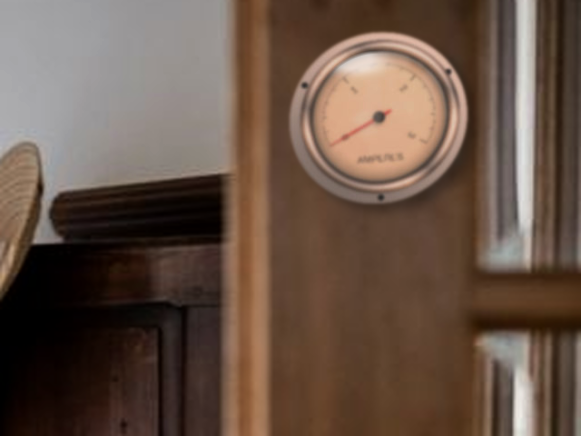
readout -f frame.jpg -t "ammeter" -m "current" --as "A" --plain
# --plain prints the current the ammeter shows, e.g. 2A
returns 0A
